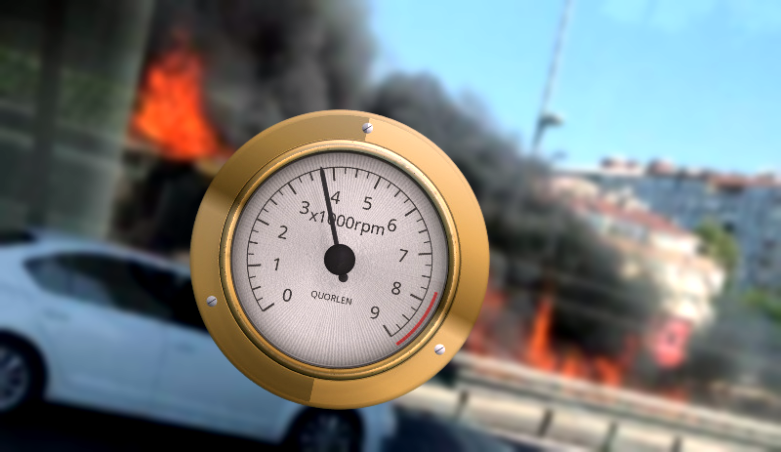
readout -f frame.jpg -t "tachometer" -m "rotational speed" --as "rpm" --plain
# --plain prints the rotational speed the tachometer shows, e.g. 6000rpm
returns 3750rpm
